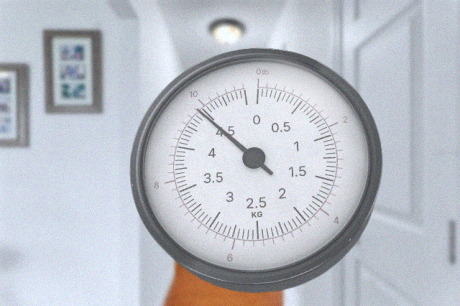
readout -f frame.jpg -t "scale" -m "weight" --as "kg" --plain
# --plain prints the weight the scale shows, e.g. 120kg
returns 4.45kg
